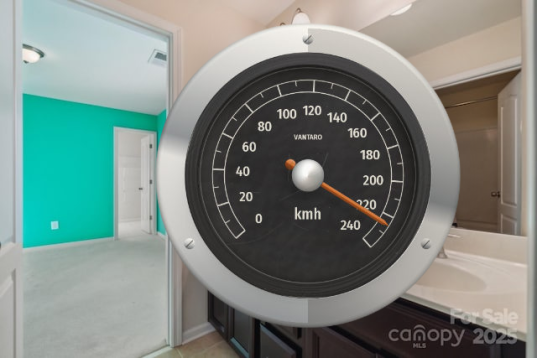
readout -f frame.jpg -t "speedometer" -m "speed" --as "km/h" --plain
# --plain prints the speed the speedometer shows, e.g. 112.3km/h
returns 225km/h
